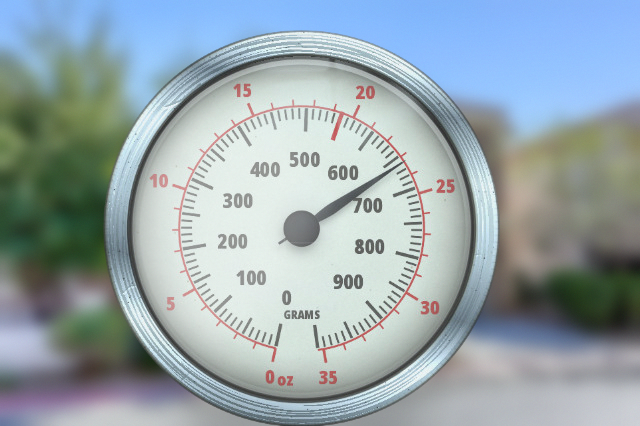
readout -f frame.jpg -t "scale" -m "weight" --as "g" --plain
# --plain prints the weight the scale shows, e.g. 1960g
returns 660g
